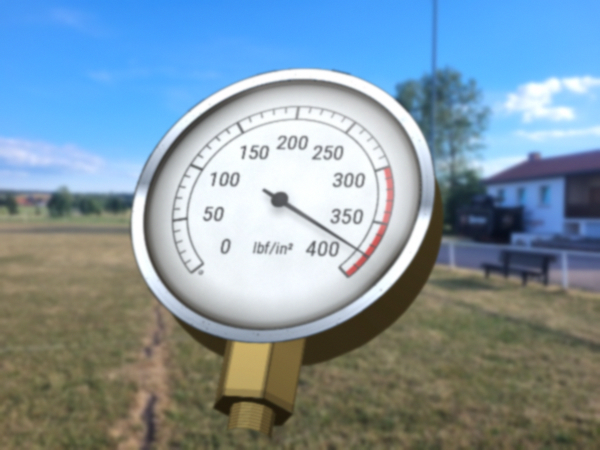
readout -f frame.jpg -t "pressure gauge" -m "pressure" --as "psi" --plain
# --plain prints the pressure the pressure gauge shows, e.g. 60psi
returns 380psi
